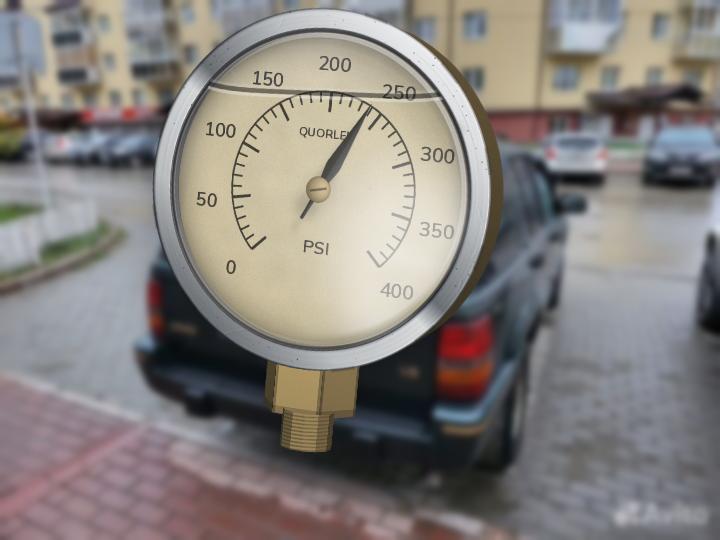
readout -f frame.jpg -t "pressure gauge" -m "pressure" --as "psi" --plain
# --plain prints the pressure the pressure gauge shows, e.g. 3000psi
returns 240psi
